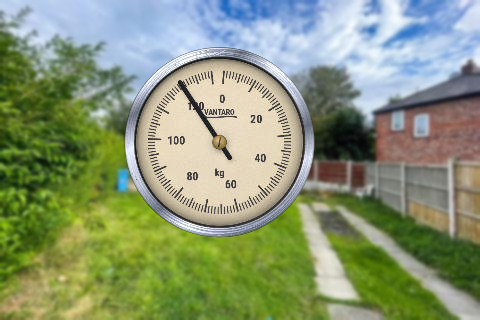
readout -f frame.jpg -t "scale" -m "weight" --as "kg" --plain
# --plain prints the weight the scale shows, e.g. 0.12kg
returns 120kg
